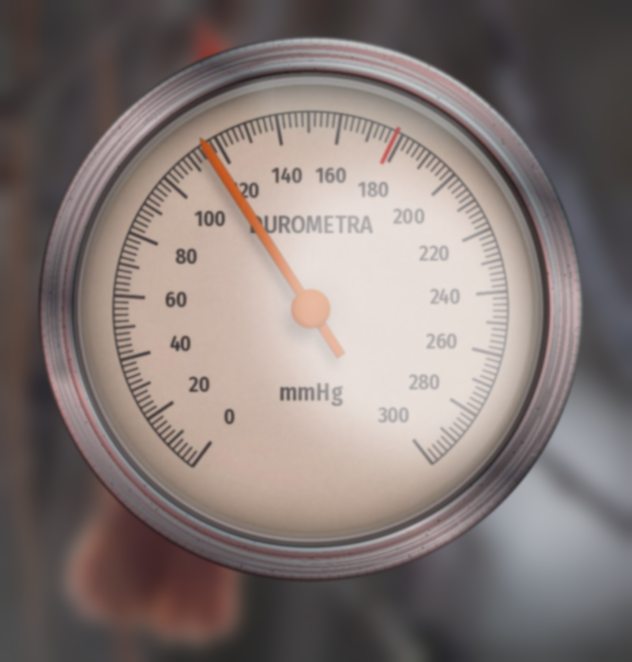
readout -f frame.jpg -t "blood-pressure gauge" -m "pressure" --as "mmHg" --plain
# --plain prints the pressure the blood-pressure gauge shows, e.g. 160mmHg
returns 116mmHg
